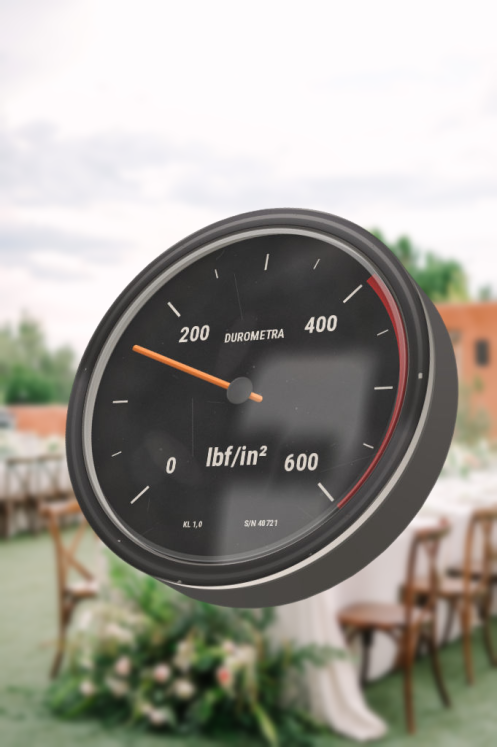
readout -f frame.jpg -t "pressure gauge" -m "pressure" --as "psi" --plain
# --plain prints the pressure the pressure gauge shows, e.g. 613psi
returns 150psi
